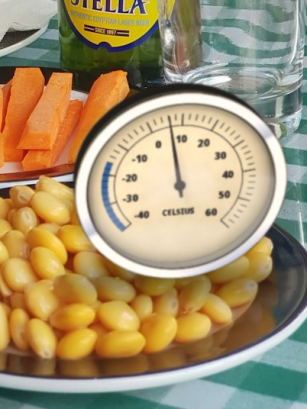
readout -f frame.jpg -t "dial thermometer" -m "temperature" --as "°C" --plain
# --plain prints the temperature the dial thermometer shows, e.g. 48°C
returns 6°C
